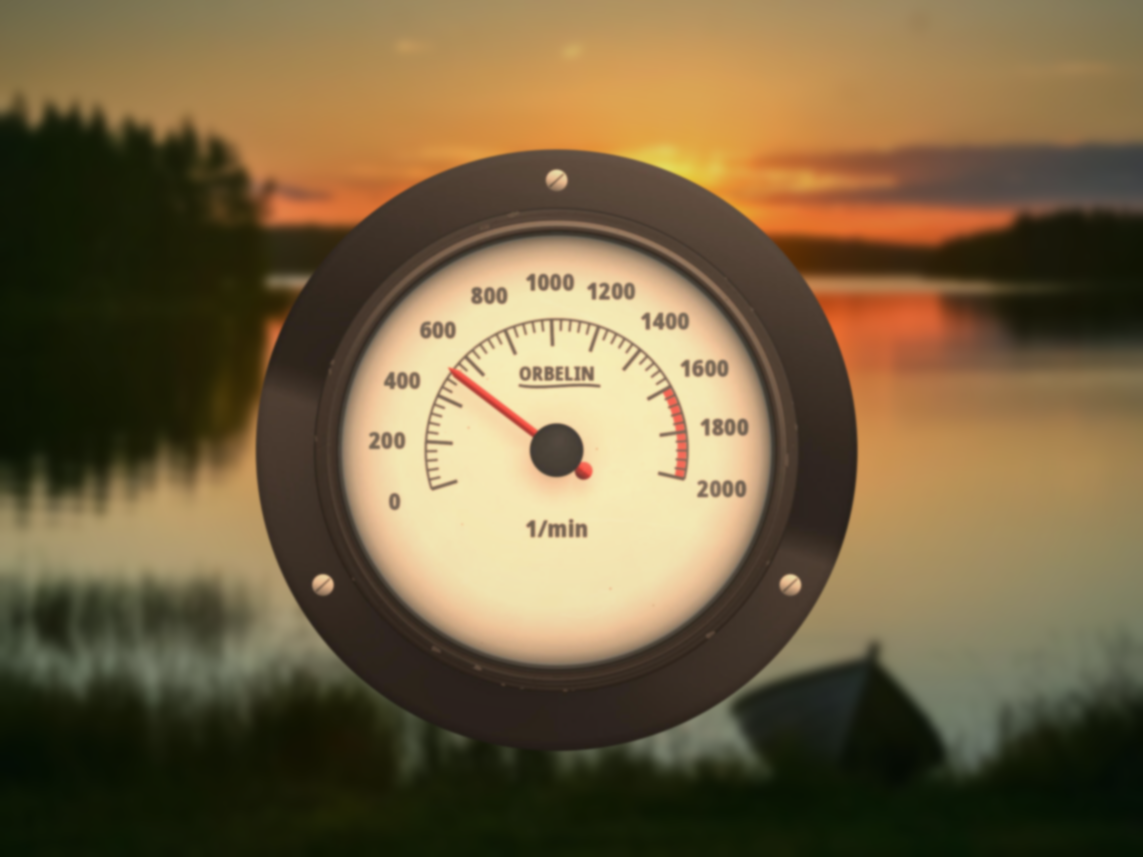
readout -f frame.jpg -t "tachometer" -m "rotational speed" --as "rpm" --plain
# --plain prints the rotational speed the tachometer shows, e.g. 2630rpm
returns 520rpm
